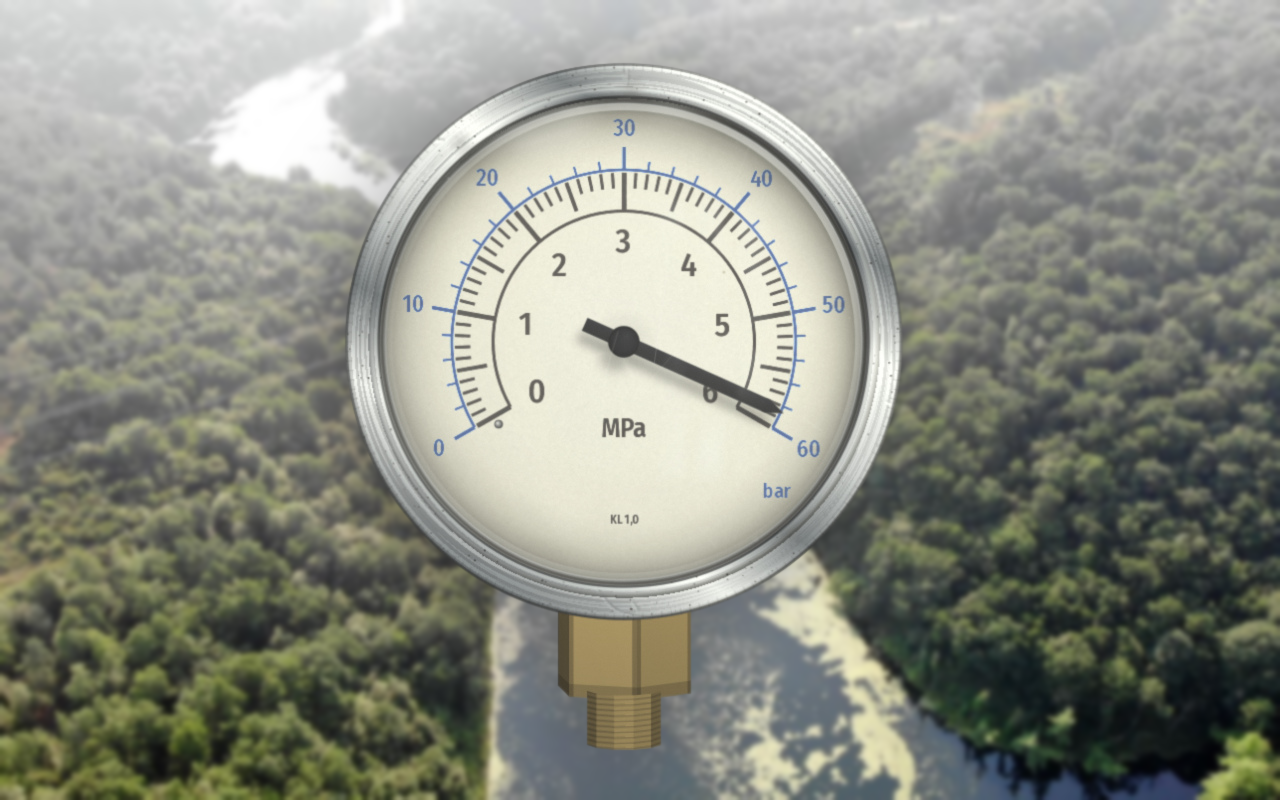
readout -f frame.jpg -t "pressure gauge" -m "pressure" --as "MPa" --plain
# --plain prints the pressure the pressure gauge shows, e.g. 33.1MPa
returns 5.85MPa
